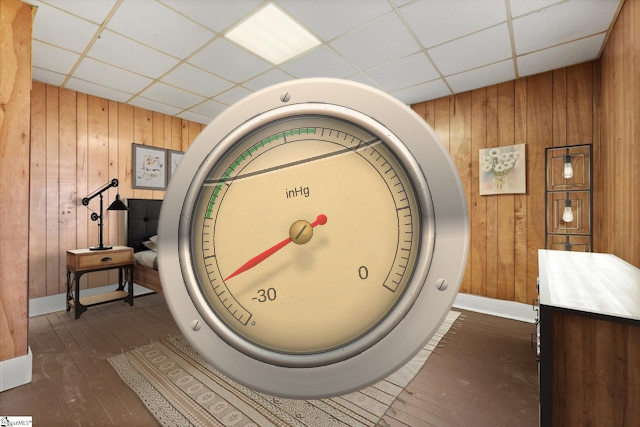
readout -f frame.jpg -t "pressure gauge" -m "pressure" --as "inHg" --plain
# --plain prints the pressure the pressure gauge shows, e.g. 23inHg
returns -27inHg
